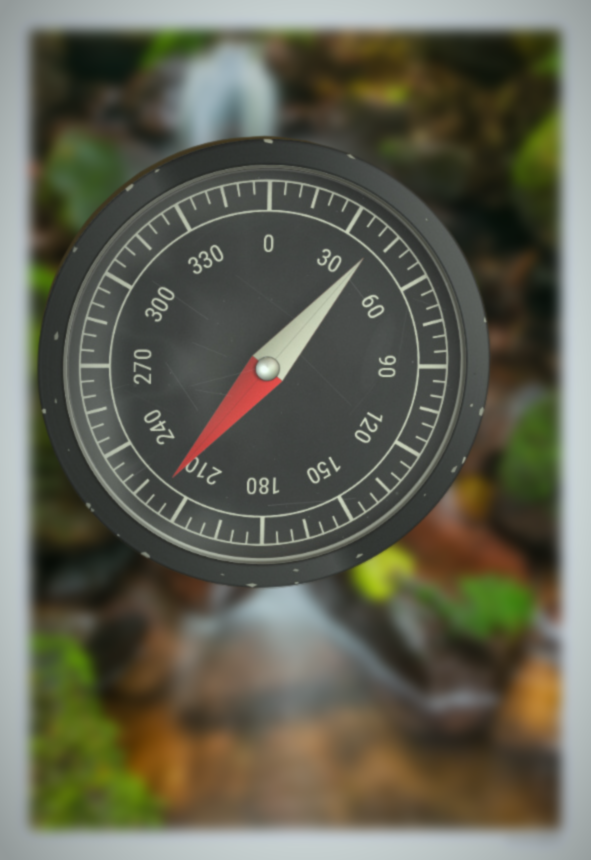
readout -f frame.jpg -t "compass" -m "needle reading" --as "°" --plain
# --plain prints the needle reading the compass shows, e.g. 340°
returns 220°
